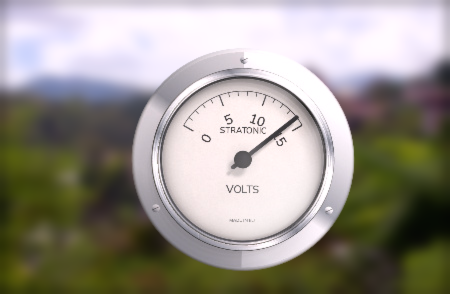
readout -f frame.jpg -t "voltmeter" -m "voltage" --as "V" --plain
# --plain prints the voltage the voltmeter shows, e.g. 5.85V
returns 14V
